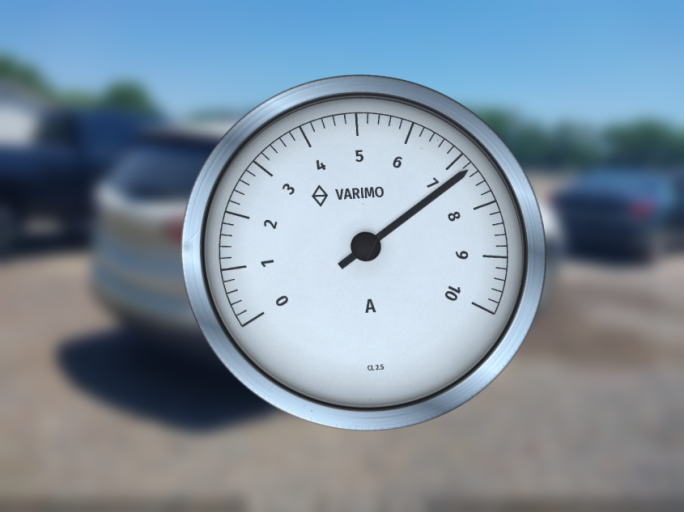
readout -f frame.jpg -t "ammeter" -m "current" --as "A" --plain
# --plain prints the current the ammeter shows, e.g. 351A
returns 7.3A
